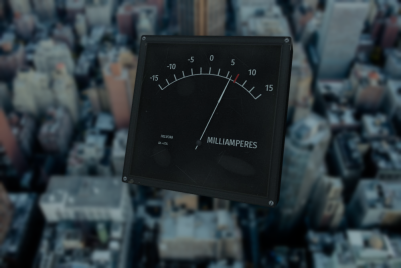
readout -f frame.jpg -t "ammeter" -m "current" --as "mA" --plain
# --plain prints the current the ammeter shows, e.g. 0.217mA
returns 6.25mA
